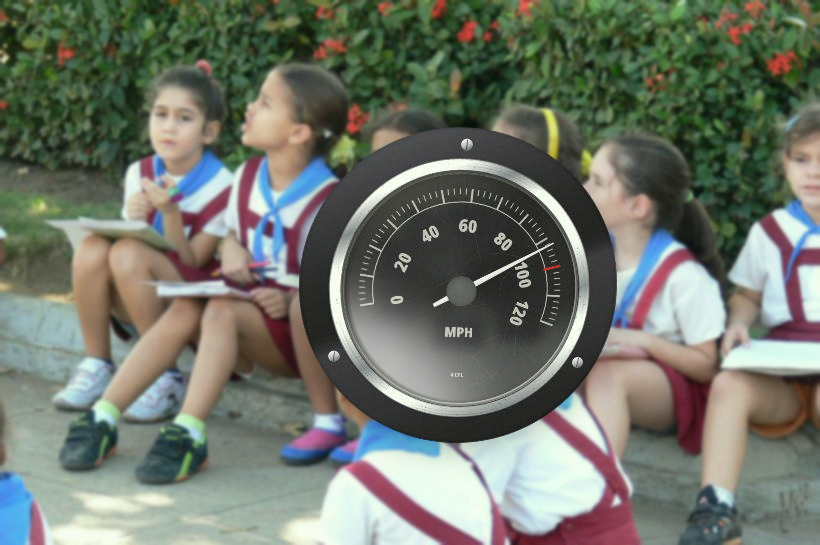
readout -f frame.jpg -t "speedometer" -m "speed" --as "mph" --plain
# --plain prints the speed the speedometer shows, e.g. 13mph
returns 92mph
